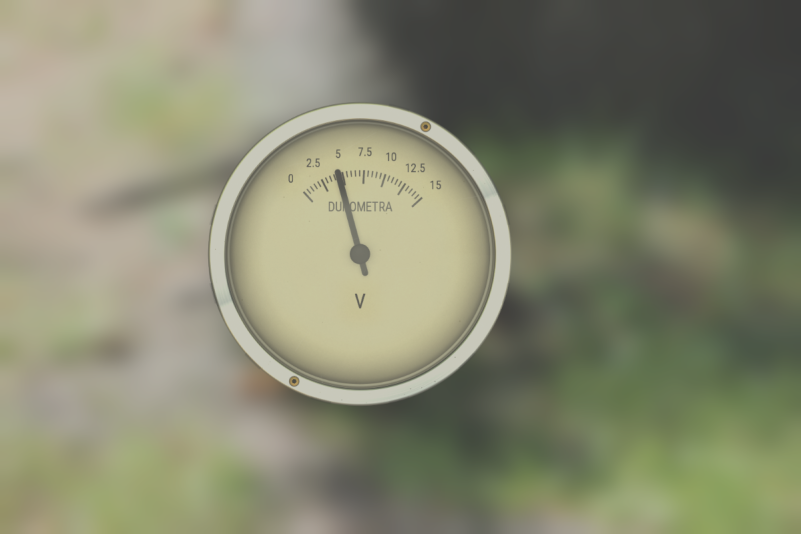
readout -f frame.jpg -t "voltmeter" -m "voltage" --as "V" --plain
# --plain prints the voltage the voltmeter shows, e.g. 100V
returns 4.5V
